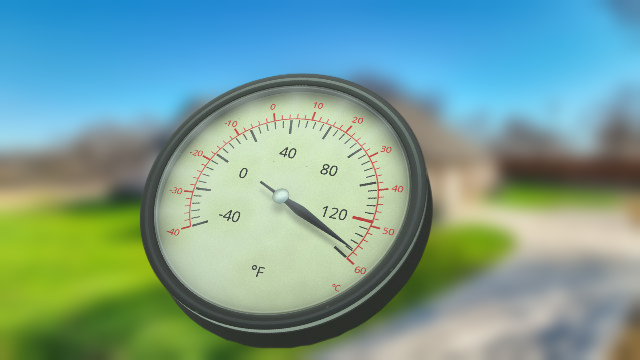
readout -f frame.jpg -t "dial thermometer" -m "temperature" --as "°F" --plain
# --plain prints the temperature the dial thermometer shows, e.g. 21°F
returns 136°F
